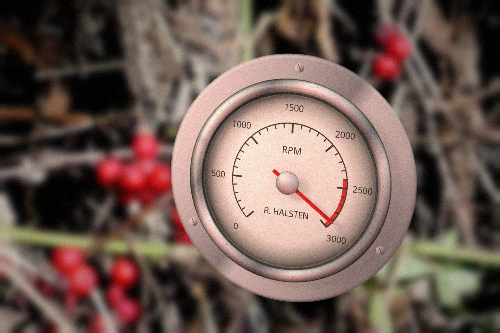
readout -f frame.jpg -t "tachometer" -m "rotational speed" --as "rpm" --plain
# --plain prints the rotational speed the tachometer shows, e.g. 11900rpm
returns 2900rpm
